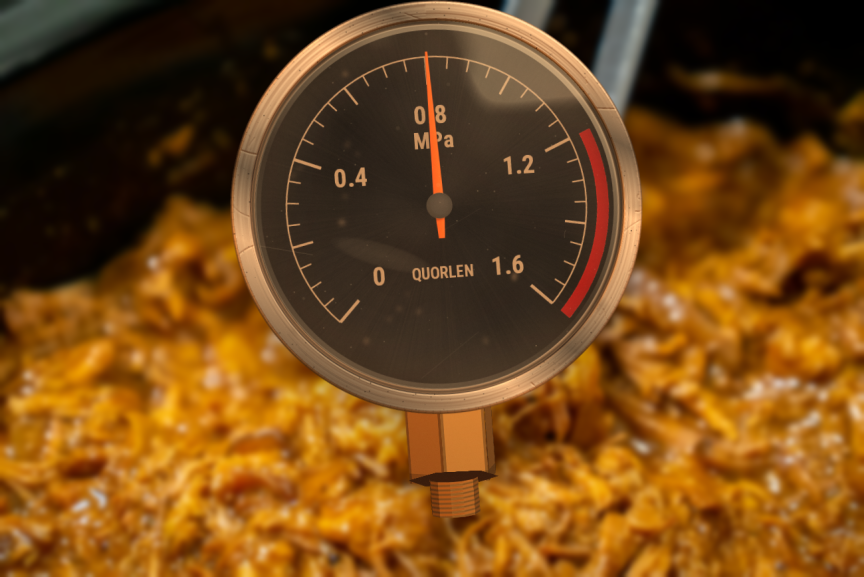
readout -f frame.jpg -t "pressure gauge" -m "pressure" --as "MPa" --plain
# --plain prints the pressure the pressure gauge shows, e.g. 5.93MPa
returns 0.8MPa
